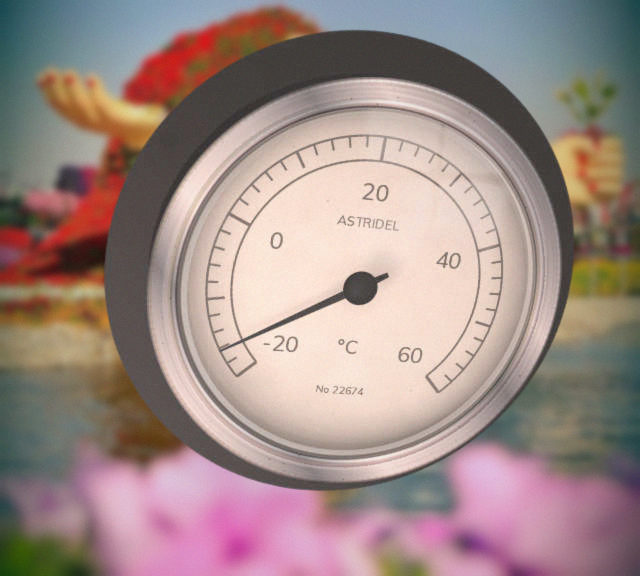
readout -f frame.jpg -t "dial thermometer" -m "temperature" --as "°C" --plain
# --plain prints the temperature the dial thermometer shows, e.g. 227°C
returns -16°C
